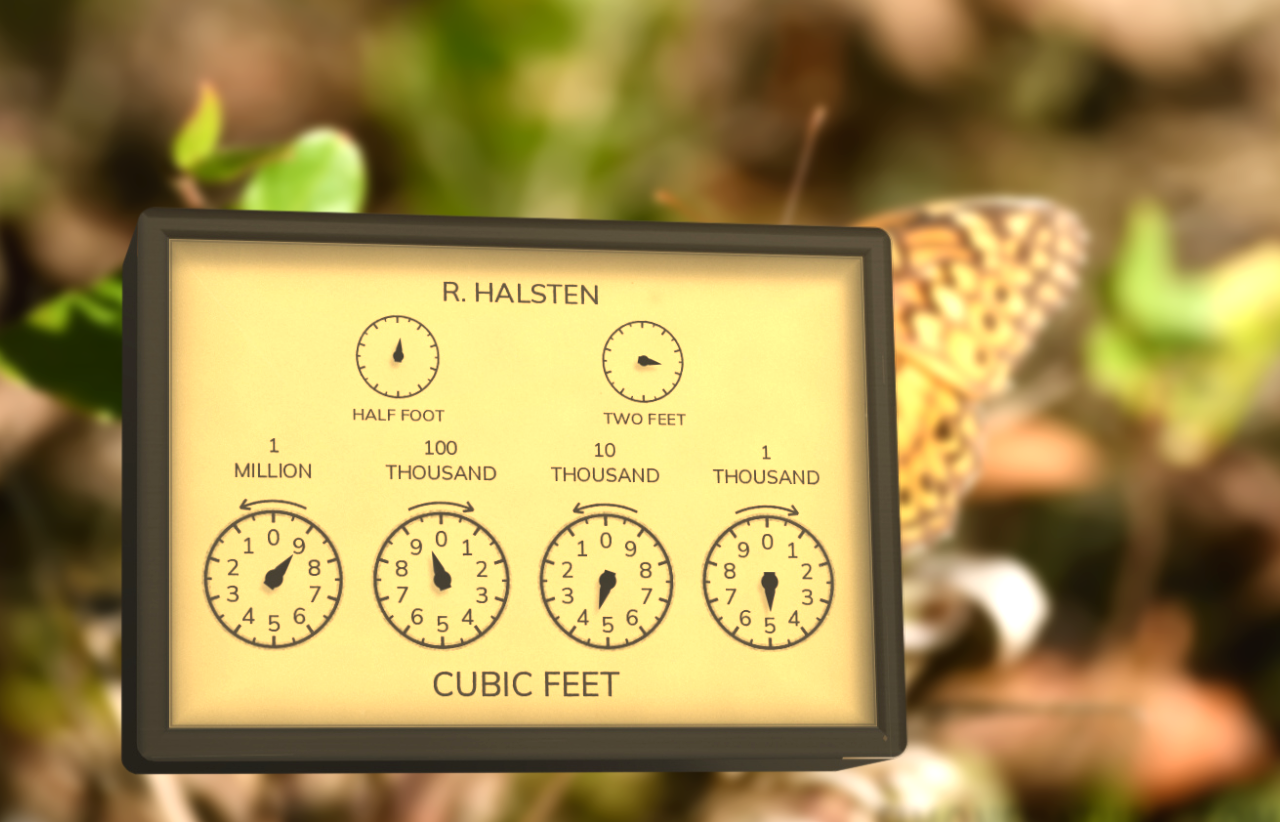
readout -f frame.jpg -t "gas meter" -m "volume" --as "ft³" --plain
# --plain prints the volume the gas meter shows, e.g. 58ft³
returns 894500ft³
